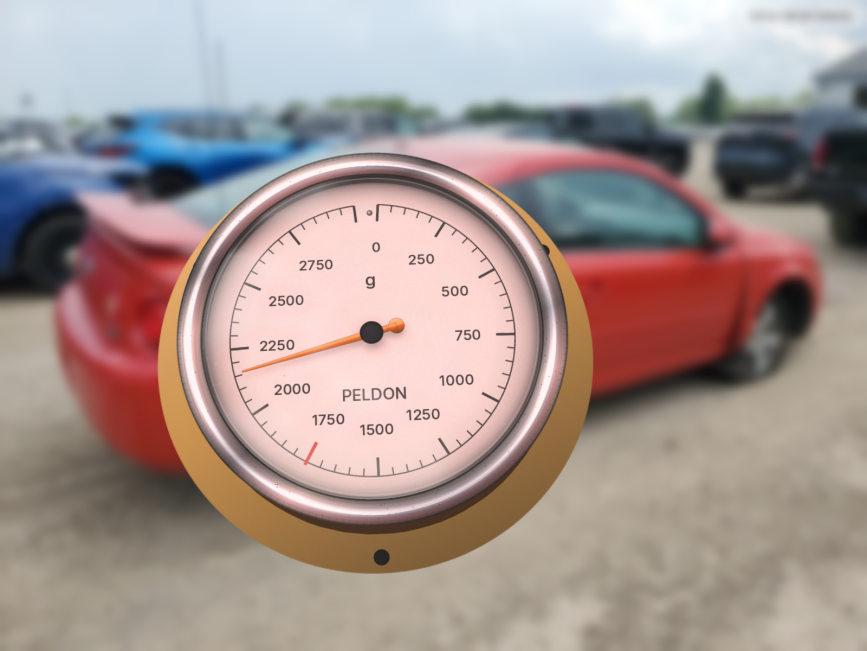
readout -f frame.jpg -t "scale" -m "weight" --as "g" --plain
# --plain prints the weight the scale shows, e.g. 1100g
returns 2150g
